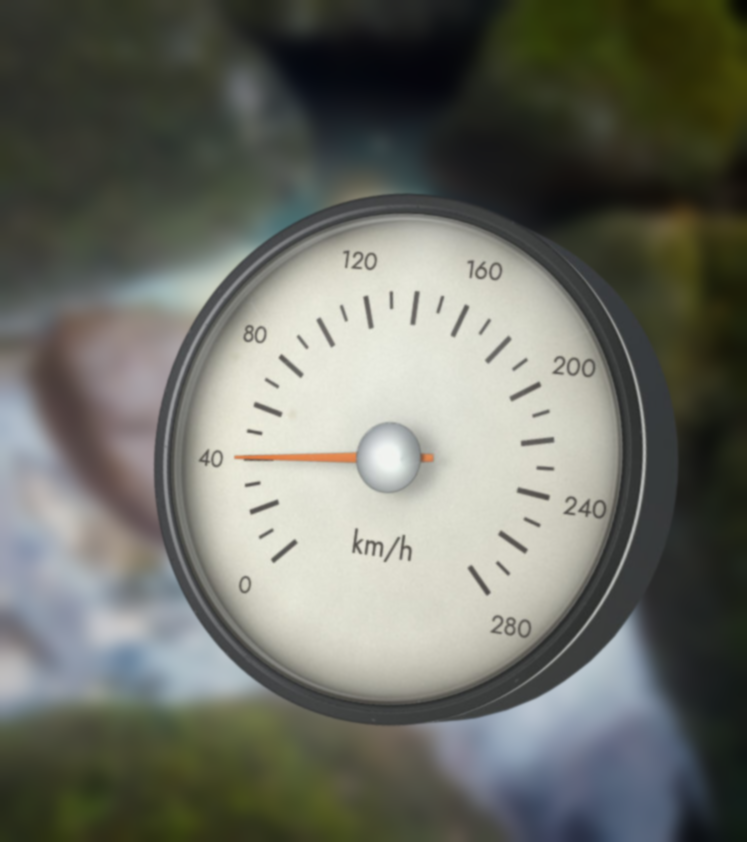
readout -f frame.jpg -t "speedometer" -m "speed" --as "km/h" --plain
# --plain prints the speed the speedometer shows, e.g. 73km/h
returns 40km/h
